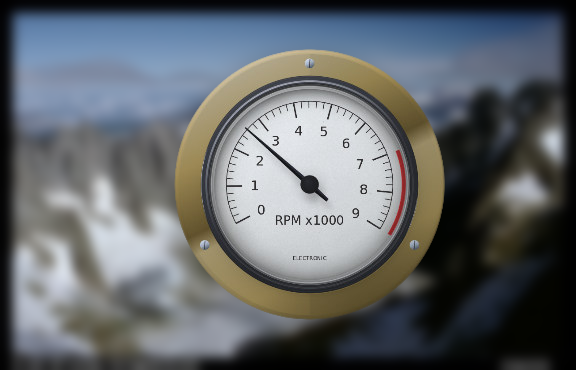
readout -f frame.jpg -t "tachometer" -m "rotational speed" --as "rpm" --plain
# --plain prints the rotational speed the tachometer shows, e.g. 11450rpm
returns 2600rpm
